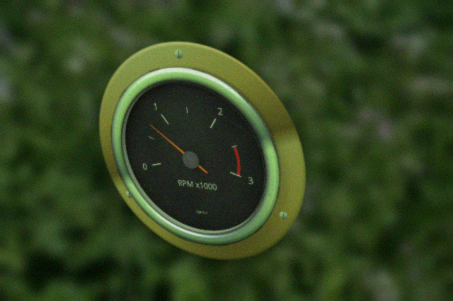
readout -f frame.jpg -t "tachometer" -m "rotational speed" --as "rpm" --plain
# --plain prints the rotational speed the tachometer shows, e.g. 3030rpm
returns 750rpm
